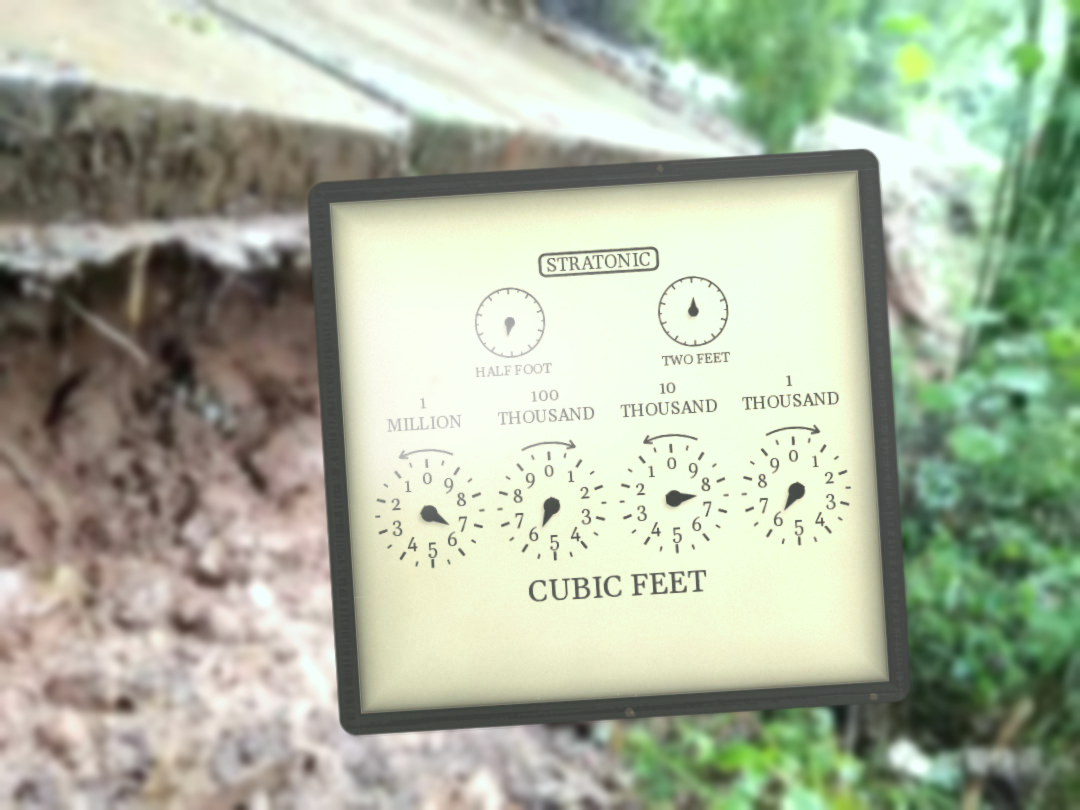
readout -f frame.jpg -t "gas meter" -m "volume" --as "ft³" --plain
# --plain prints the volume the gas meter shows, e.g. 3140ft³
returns 657600ft³
